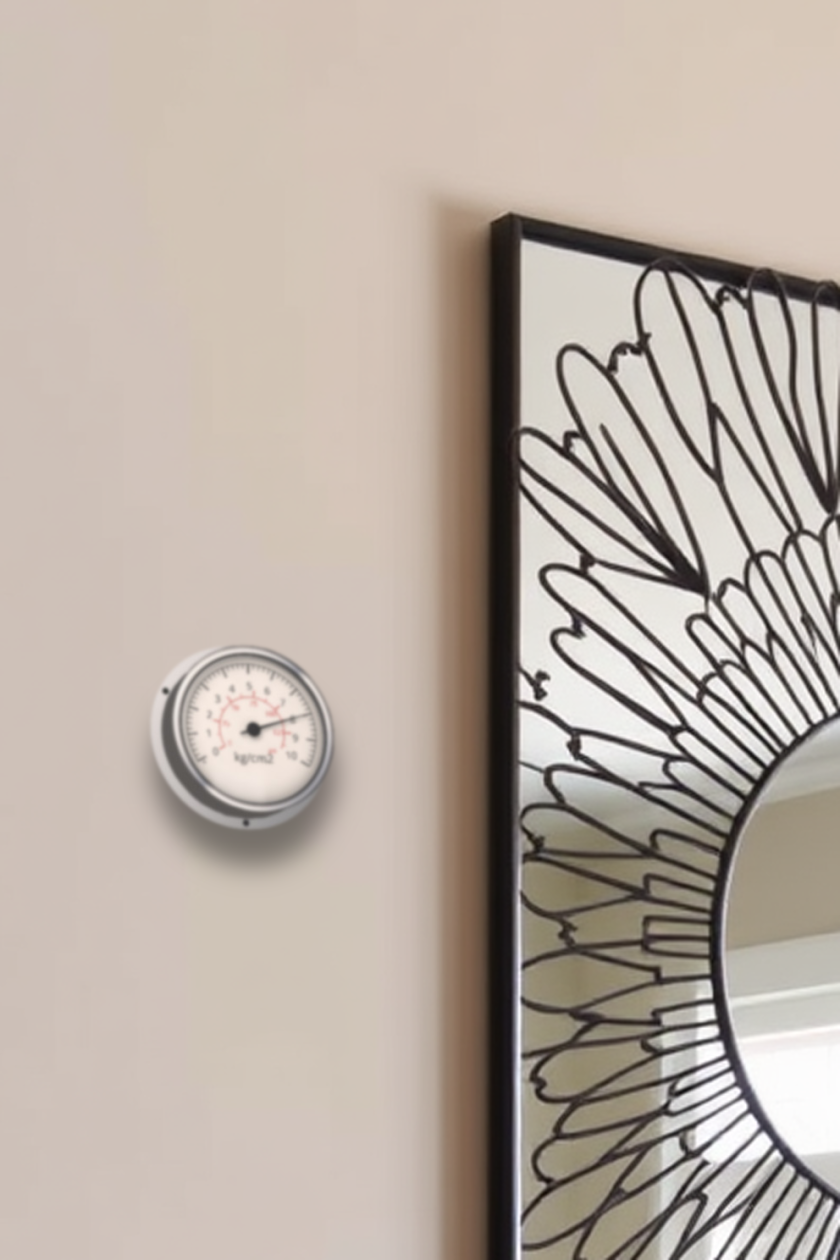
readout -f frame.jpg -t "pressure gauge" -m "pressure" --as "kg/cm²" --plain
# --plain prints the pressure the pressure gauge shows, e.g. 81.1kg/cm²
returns 8kg/cm²
